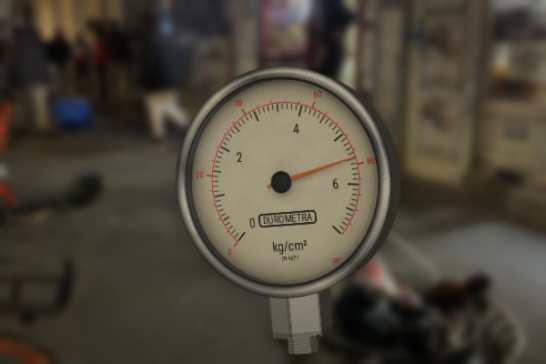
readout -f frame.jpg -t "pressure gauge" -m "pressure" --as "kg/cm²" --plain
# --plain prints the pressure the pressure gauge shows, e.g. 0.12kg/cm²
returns 5.5kg/cm²
